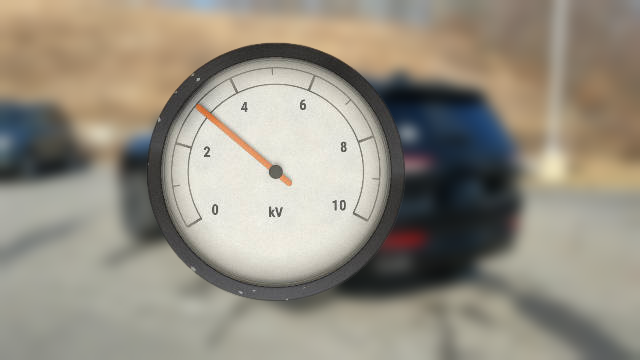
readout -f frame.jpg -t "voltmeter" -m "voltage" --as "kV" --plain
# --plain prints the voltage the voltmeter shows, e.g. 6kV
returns 3kV
